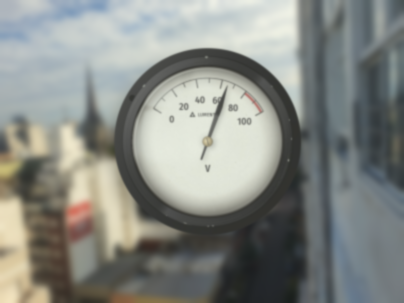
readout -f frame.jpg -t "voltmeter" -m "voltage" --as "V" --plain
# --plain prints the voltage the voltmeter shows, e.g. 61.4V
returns 65V
